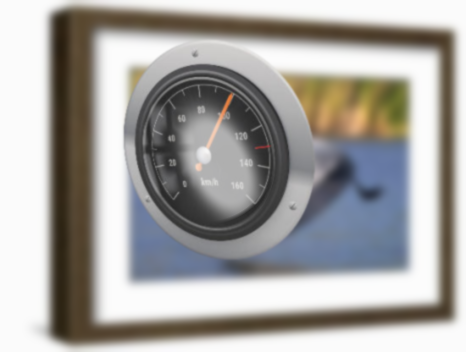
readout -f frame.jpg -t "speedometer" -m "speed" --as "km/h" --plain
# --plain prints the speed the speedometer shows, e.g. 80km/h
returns 100km/h
